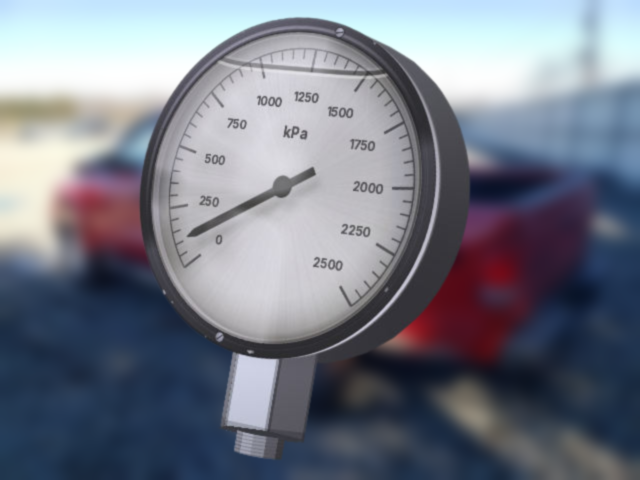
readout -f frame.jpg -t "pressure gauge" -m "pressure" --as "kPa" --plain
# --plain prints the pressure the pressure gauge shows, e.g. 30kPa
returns 100kPa
